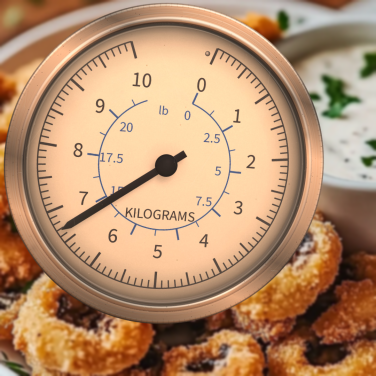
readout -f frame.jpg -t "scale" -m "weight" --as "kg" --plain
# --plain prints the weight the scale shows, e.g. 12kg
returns 6.7kg
